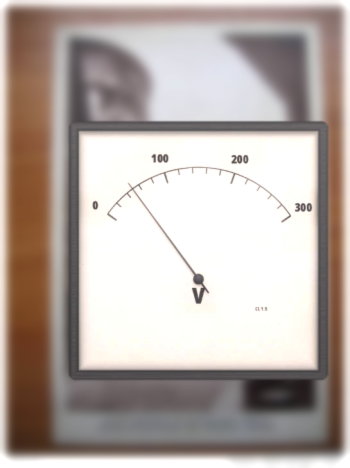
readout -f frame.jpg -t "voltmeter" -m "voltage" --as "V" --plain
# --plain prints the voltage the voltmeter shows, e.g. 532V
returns 50V
